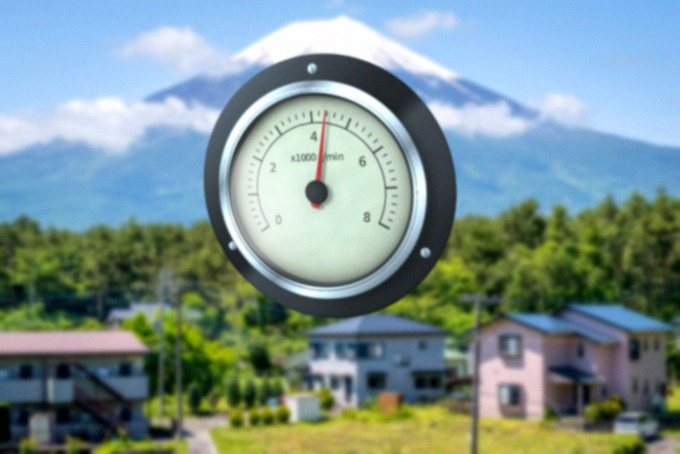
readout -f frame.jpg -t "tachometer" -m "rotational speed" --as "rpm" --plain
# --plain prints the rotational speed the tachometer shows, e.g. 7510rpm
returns 4400rpm
